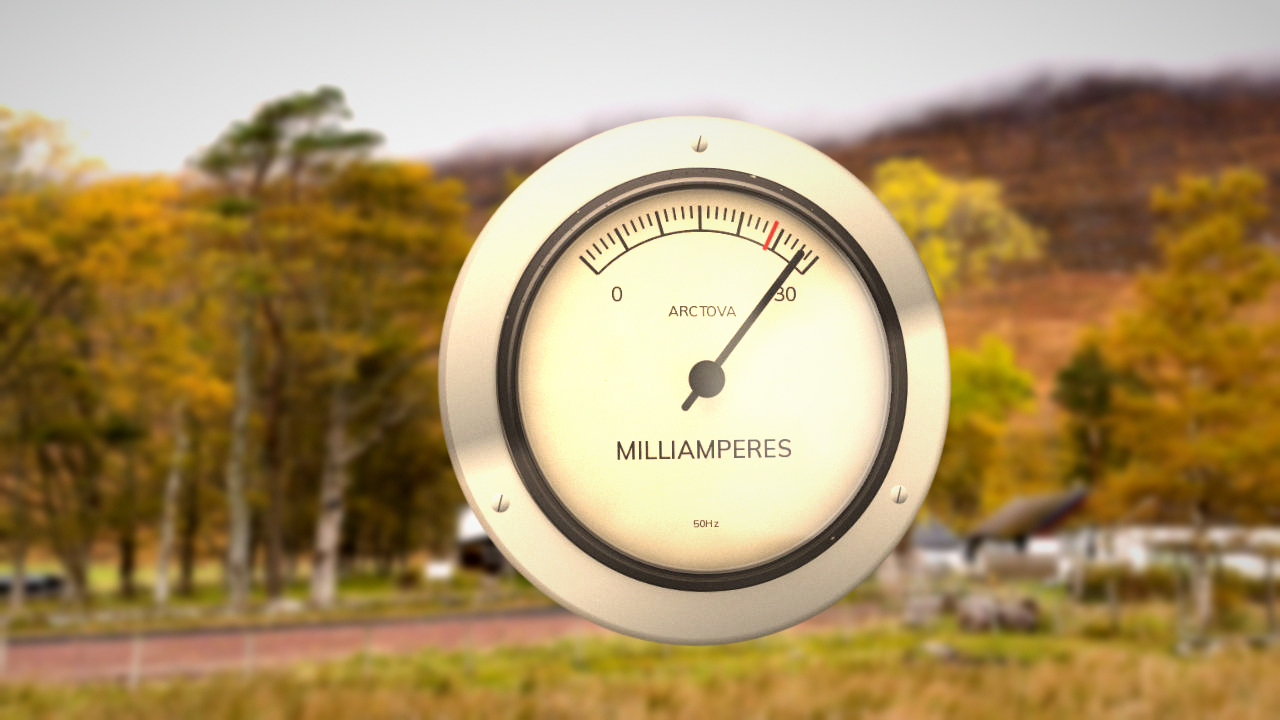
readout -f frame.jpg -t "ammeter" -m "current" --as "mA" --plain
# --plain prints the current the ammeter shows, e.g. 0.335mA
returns 28mA
